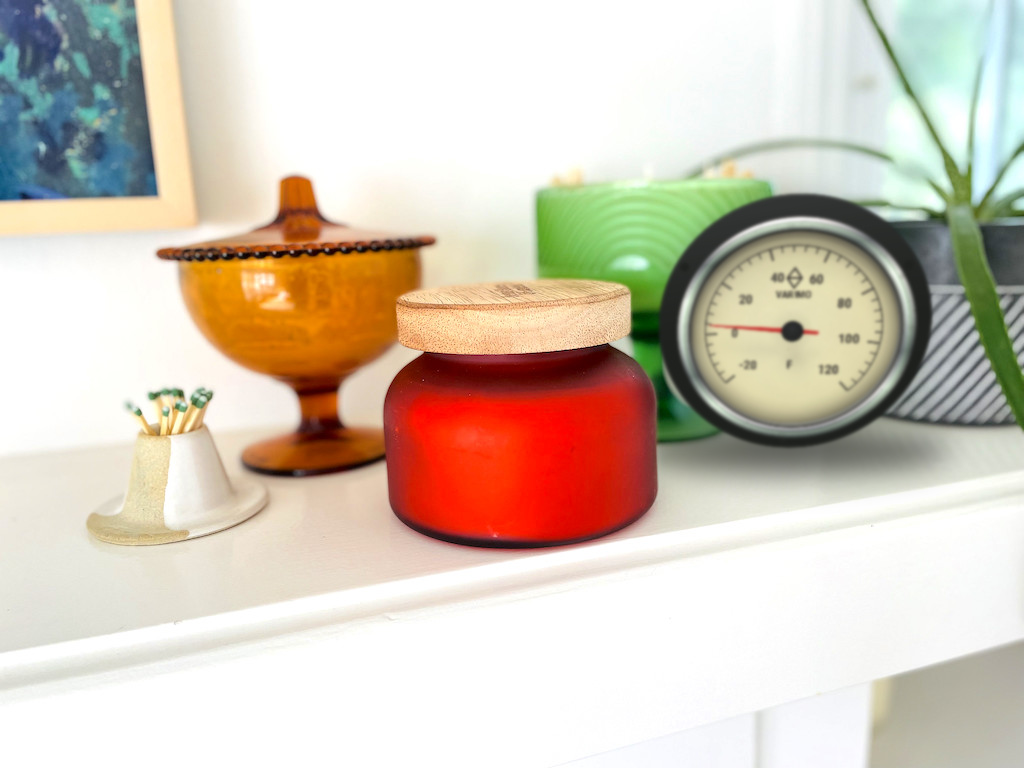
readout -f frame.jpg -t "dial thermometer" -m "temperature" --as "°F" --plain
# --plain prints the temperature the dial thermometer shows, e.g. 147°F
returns 4°F
